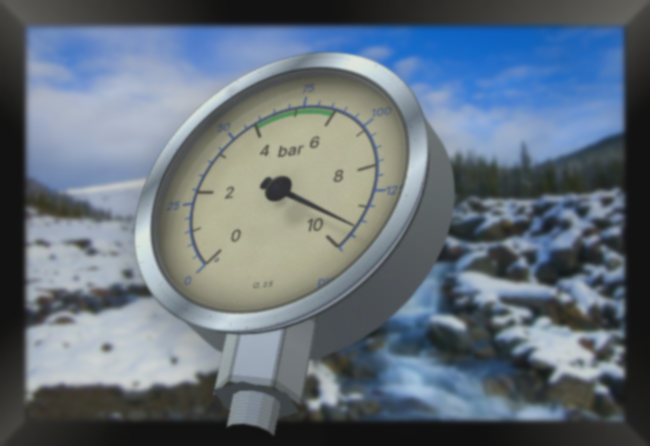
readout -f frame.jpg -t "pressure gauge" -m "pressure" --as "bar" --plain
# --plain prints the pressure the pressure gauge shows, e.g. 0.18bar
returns 9.5bar
